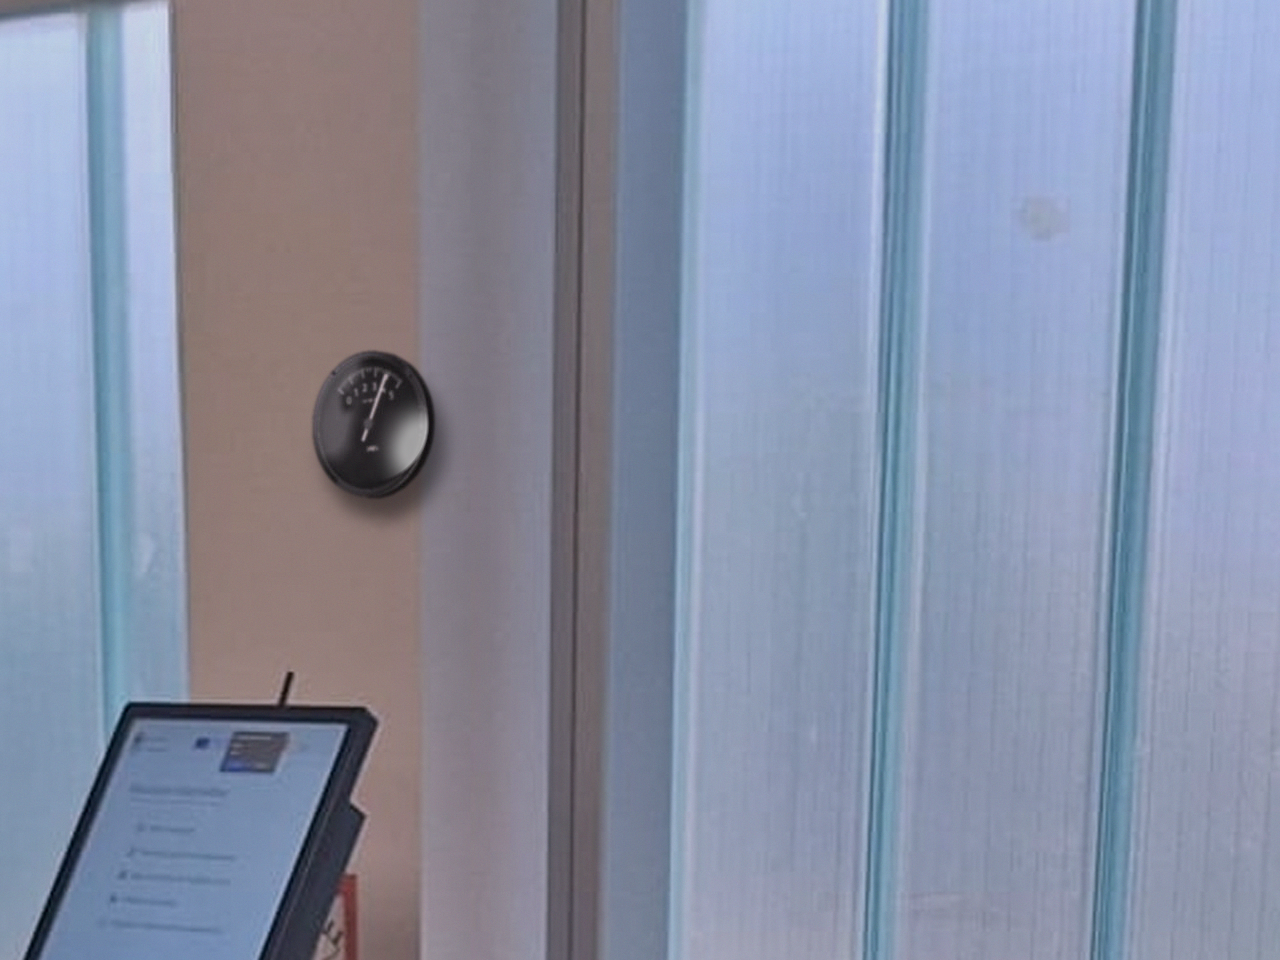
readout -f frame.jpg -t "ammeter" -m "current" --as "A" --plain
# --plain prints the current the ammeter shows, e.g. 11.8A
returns 4A
